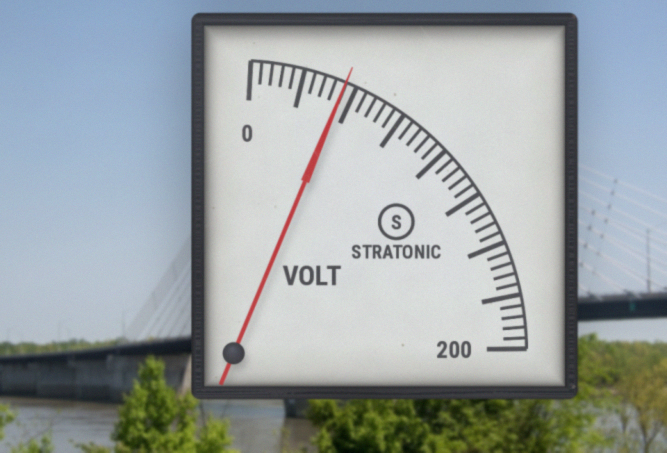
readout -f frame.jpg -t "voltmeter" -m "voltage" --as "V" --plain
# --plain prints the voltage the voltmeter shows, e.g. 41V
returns 45V
